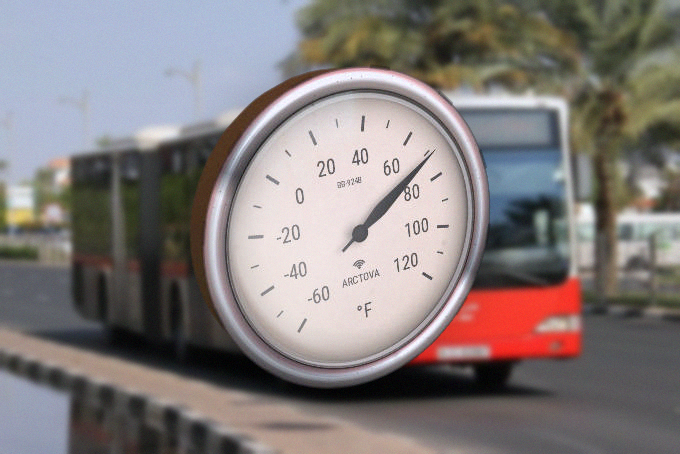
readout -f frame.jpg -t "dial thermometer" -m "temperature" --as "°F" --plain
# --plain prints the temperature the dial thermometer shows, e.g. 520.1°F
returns 70°F
